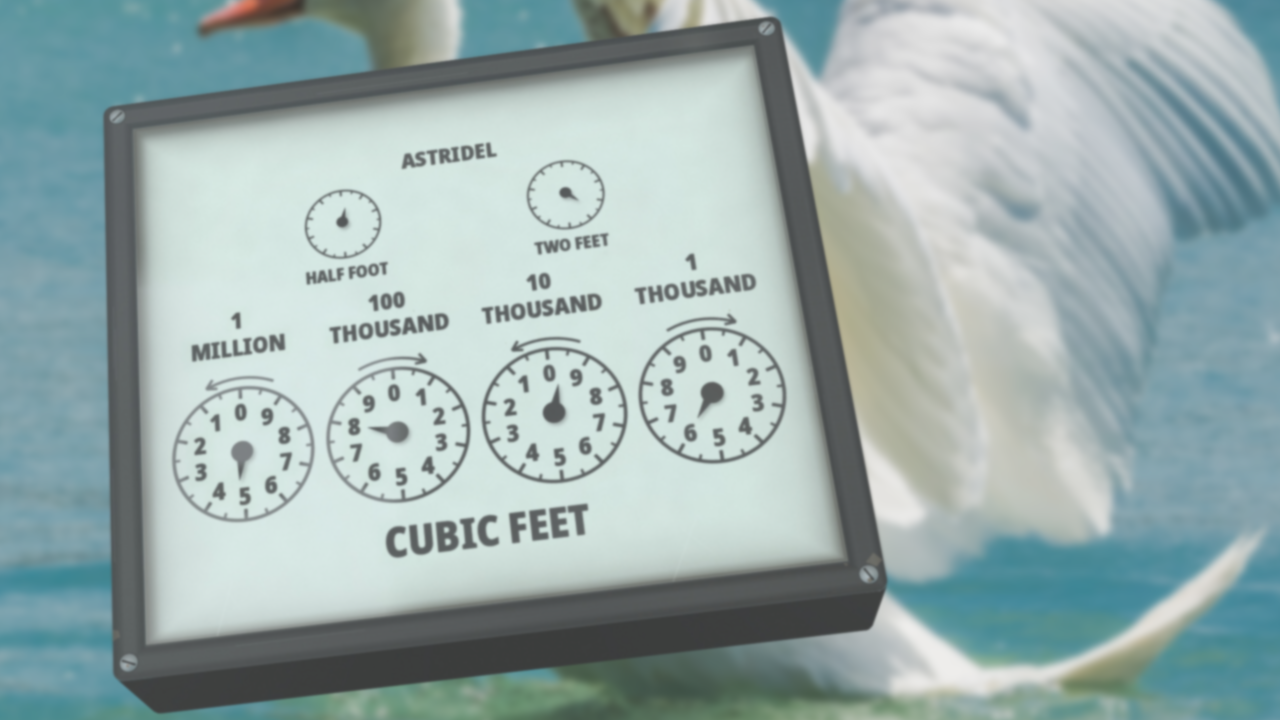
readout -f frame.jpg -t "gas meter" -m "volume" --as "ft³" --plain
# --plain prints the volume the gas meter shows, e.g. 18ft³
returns 479600ft³
